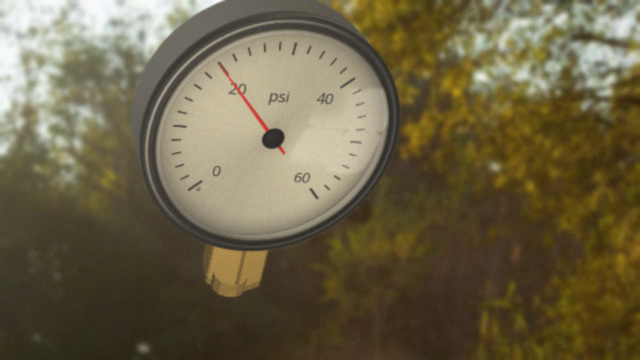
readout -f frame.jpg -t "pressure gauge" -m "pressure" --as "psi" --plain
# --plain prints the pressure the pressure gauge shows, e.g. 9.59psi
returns 20psi
